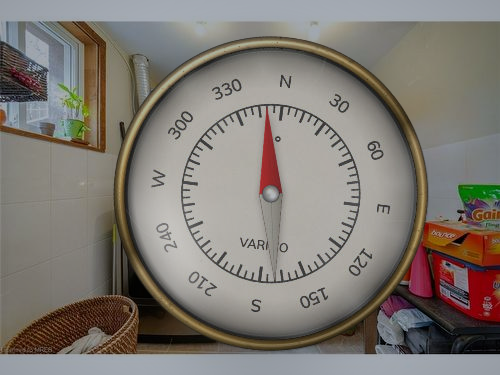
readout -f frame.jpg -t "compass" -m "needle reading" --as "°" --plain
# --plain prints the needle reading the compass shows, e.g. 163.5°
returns 350°
